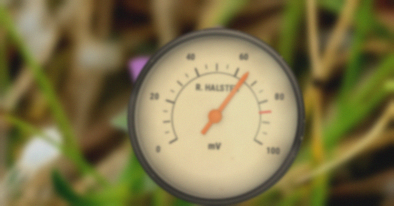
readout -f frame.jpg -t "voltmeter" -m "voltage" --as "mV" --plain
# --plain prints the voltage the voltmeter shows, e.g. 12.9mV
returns 65mV
